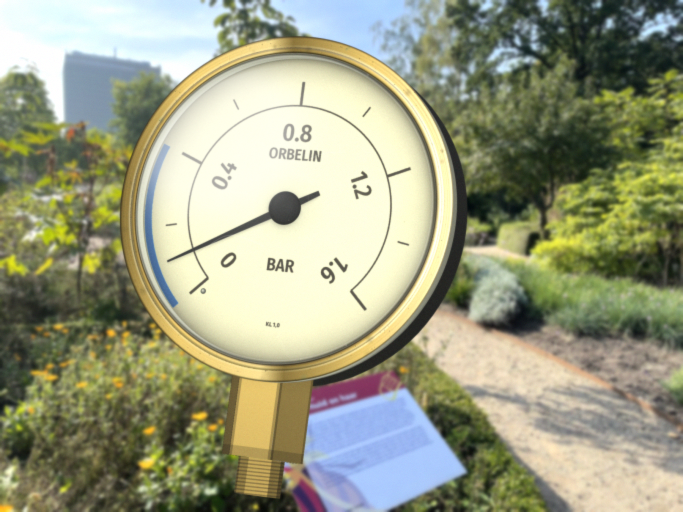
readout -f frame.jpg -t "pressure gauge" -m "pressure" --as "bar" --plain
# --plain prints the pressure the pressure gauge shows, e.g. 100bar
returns 0.1bar
